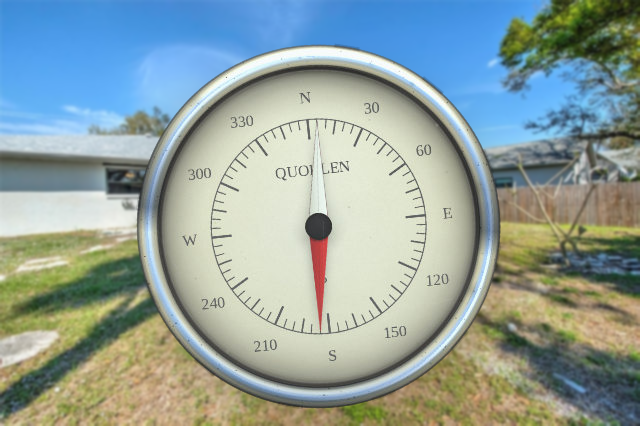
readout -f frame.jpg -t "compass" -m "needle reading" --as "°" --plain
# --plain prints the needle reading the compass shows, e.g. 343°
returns 185°
